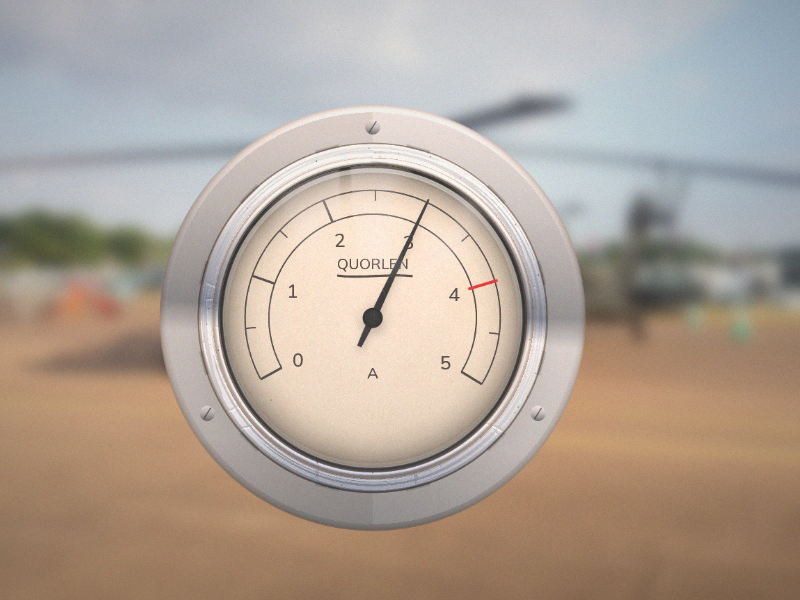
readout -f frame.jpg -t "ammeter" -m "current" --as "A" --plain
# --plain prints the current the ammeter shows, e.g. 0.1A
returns 3A
